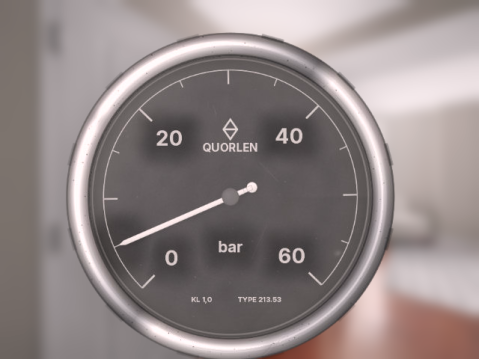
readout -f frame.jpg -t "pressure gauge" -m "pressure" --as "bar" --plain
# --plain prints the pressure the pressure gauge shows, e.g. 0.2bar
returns 5bar
